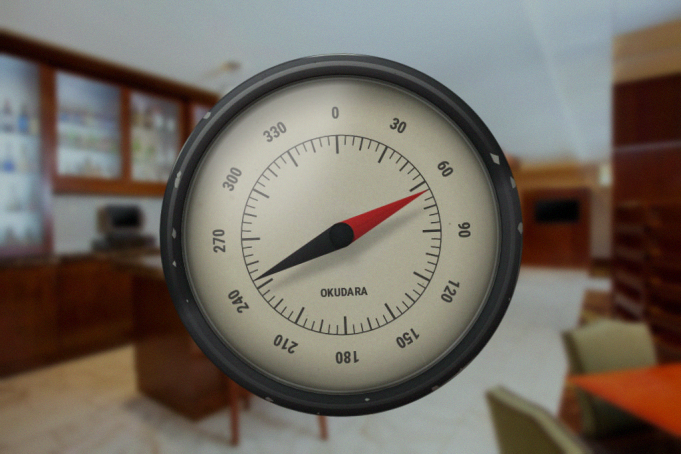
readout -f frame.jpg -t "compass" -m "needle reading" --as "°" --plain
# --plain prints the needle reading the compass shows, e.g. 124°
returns 65°
